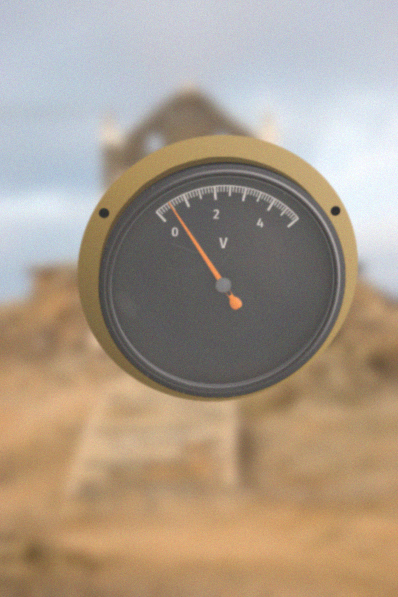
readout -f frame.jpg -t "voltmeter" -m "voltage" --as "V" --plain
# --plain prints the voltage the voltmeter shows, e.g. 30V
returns 0.5V
